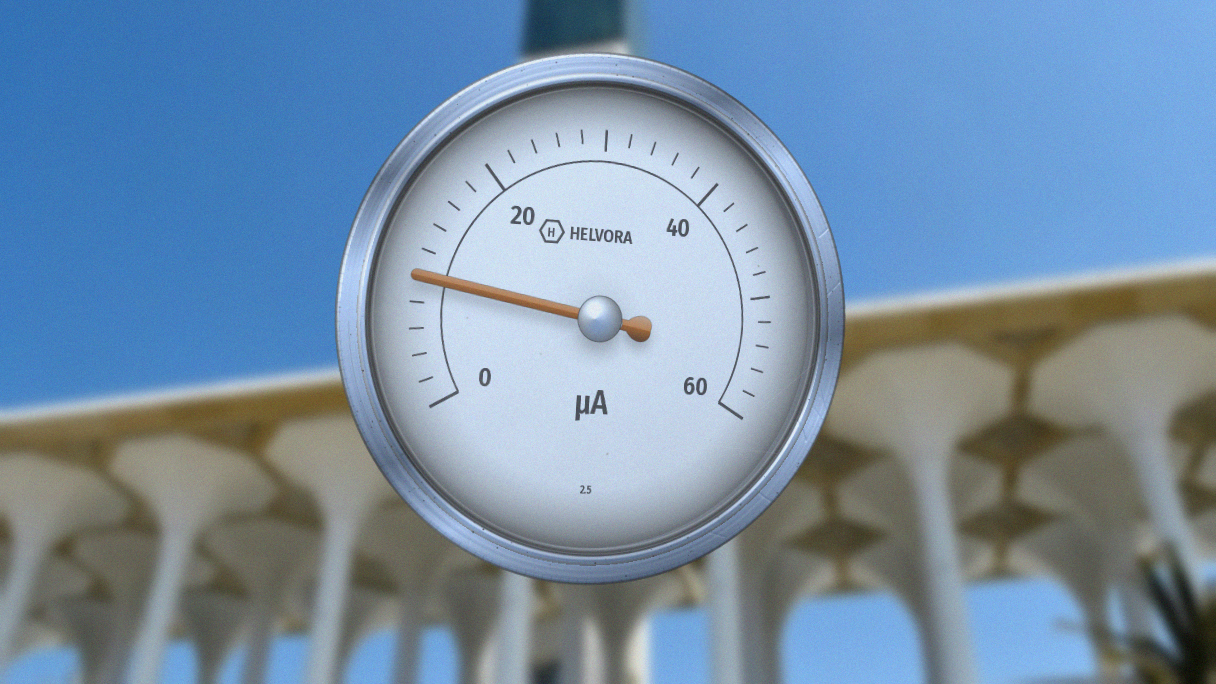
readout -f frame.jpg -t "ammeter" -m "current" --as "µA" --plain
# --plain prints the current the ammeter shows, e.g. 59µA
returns 10µA
